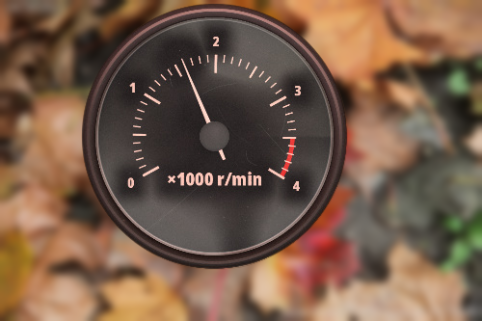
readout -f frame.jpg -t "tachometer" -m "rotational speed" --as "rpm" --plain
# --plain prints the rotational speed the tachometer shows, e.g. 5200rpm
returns 1600rpm
